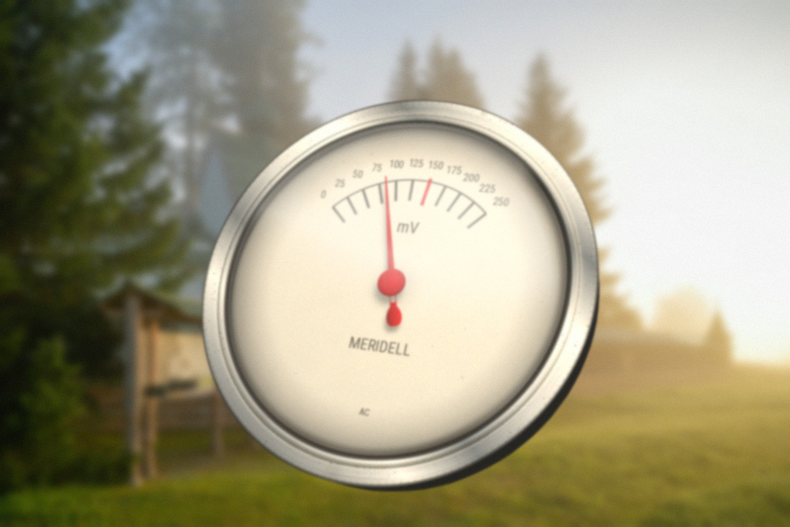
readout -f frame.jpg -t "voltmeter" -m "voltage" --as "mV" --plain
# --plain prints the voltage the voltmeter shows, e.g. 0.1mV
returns 87.5mV
